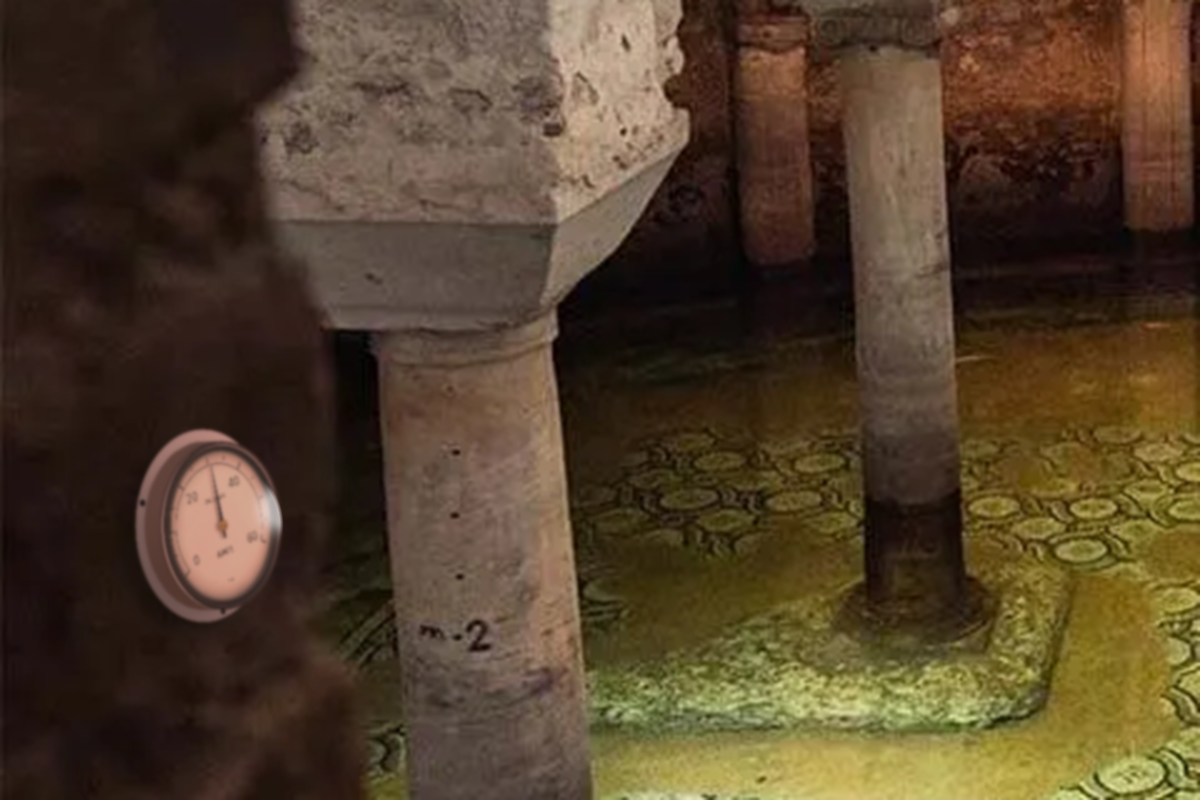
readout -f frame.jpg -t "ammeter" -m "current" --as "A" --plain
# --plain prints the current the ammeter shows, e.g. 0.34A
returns 30A
